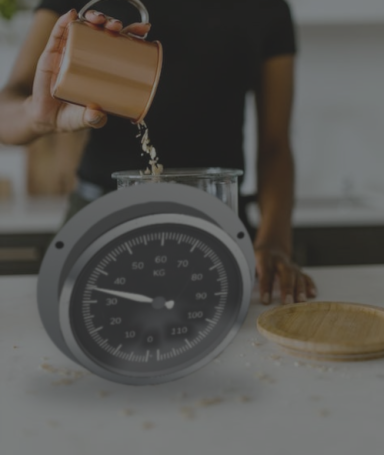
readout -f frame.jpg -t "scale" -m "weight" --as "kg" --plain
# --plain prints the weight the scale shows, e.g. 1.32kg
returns 35kg
